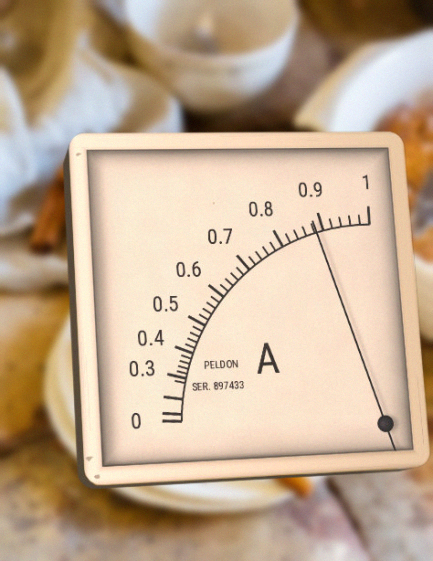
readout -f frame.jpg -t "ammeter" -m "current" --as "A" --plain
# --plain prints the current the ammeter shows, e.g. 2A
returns 0.88A
